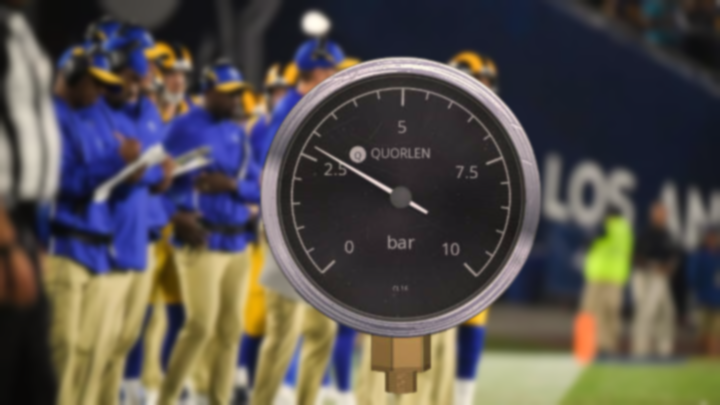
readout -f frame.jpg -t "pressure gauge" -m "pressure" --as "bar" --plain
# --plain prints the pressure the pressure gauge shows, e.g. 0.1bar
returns 2.75bar
